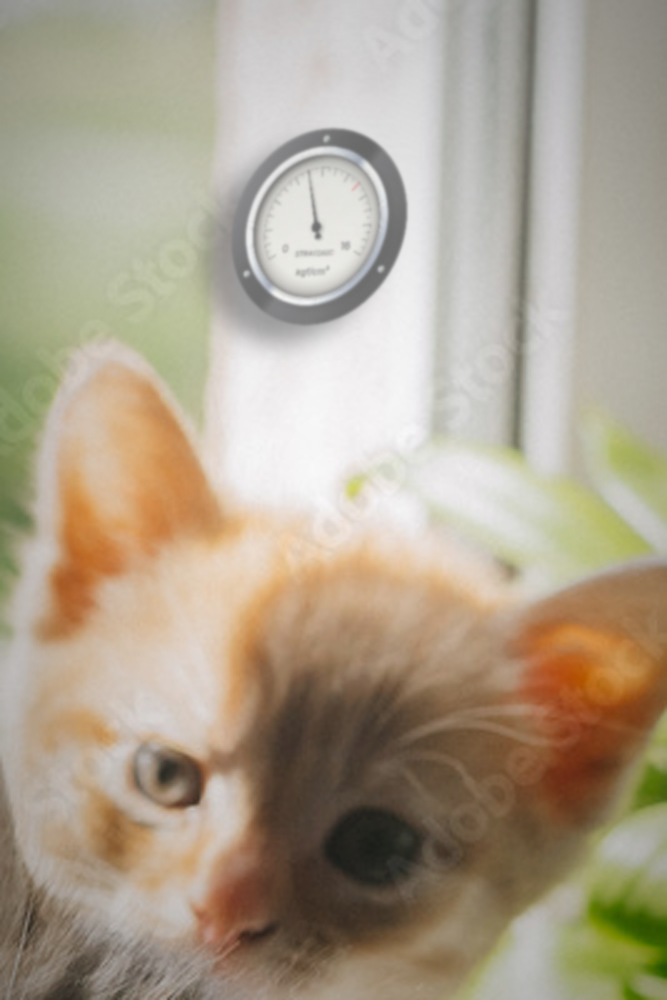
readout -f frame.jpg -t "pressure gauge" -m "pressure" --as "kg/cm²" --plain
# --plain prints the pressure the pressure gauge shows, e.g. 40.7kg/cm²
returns 7kg/cm²
